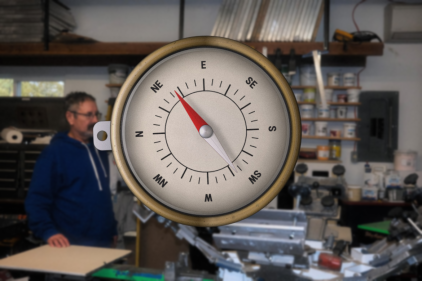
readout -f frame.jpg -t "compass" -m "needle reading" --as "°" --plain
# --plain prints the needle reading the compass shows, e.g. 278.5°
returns 55°
